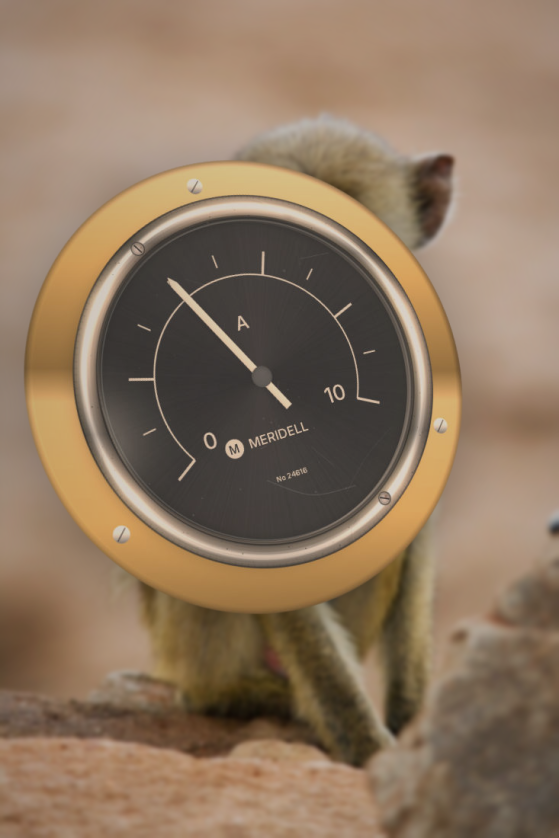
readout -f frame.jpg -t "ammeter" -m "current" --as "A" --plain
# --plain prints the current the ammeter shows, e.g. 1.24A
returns 4A
